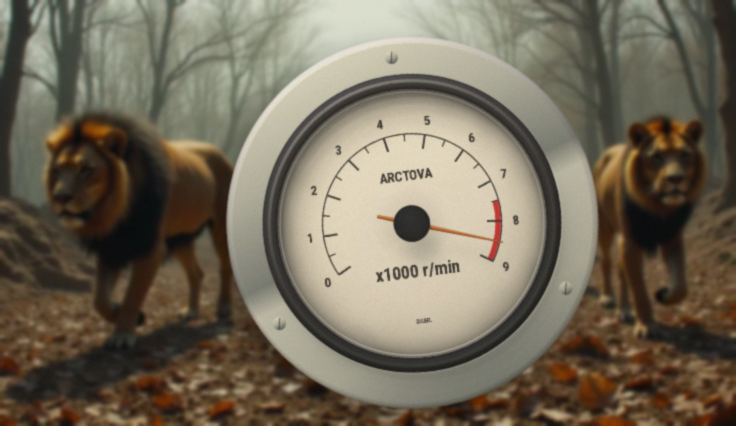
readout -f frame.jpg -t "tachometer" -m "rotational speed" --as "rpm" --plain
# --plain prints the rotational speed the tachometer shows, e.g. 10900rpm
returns 8500rpm
